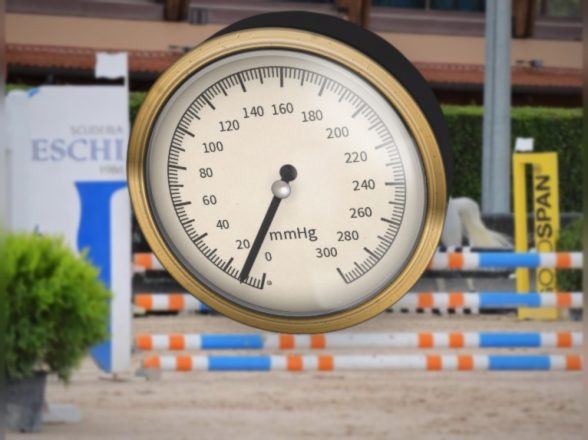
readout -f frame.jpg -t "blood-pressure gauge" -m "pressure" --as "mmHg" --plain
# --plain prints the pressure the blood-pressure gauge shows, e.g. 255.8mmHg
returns 10mmHg
